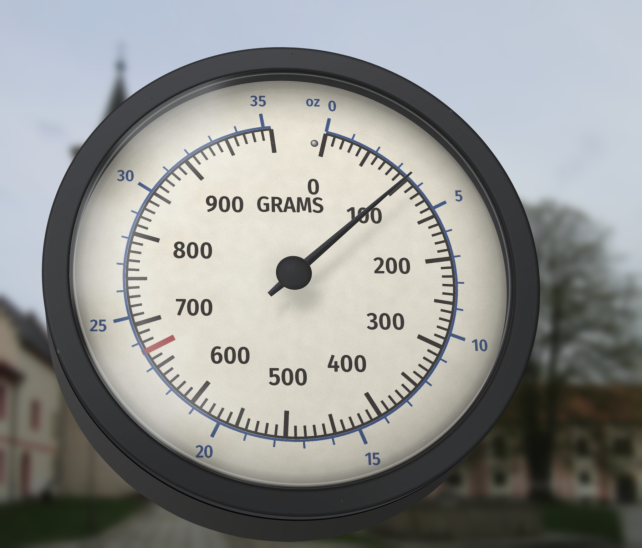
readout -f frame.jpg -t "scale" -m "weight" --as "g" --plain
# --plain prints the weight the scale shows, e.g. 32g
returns 100g
